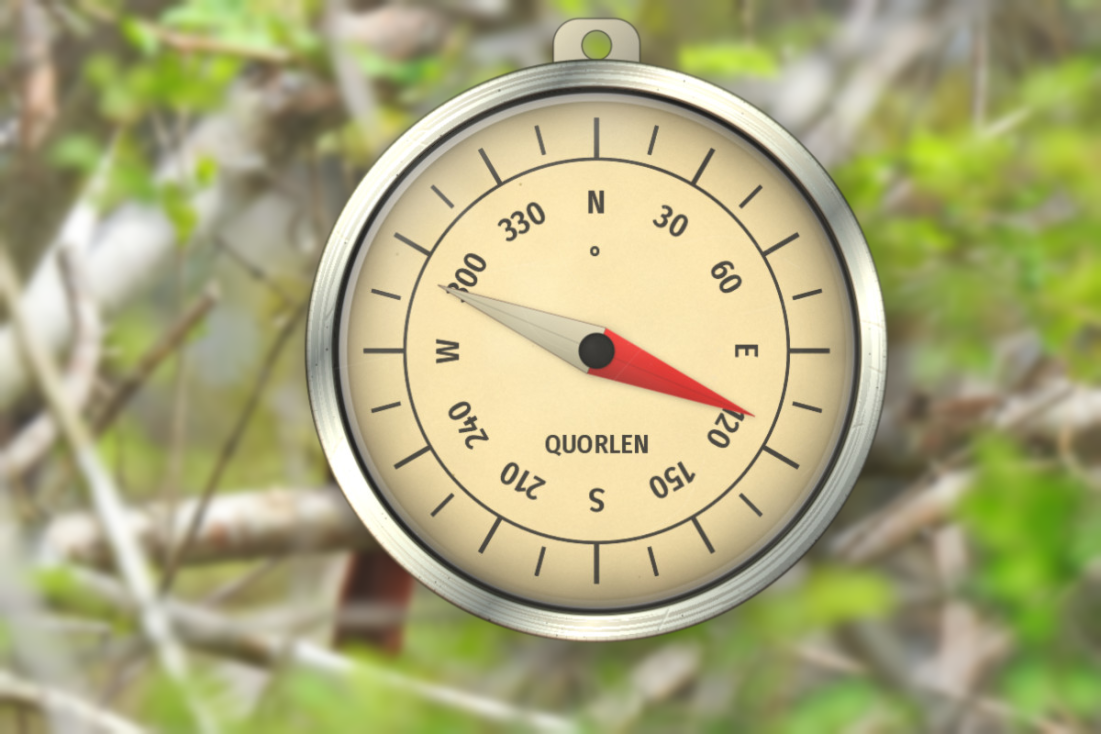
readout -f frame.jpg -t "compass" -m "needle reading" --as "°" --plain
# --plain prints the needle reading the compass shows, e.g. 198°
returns 112.5°
